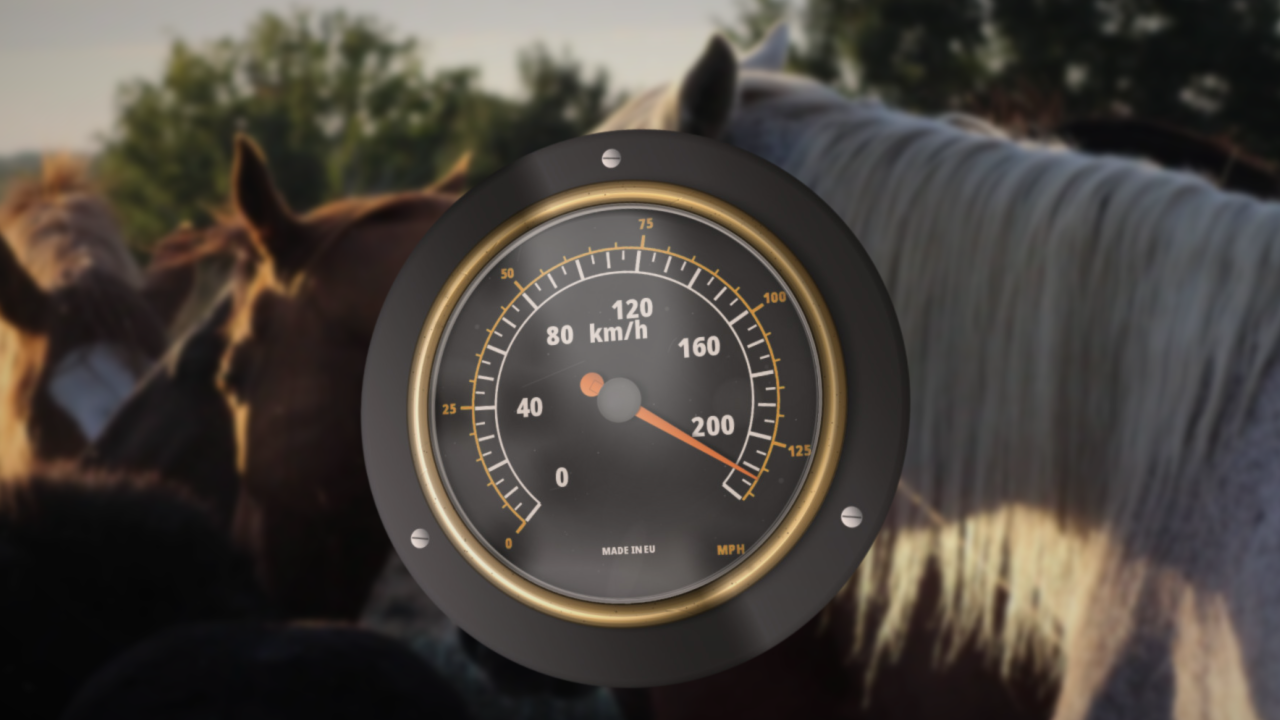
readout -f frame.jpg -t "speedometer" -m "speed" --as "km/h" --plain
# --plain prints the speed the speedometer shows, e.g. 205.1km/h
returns 212.5km/h
